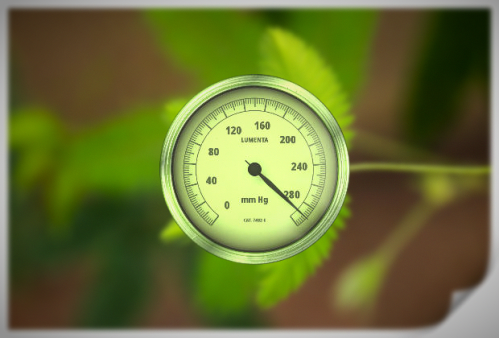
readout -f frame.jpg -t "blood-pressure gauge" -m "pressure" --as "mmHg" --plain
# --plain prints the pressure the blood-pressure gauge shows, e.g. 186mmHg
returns 290mmHg
